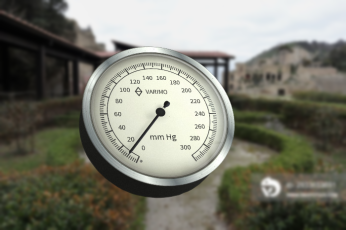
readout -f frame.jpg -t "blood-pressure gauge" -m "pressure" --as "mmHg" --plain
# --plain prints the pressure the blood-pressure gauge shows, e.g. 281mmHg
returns 10mmHg
